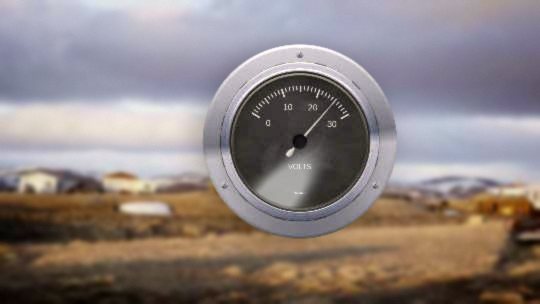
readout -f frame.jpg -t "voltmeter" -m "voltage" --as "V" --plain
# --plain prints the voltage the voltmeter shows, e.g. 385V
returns 25V
